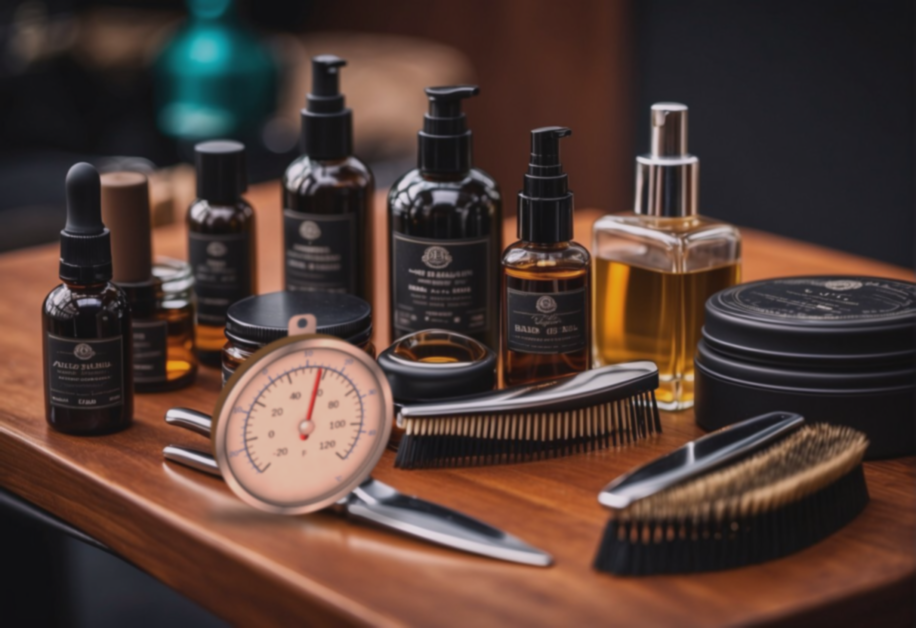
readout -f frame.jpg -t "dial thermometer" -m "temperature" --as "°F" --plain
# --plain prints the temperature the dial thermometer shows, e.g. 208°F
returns 56°F
